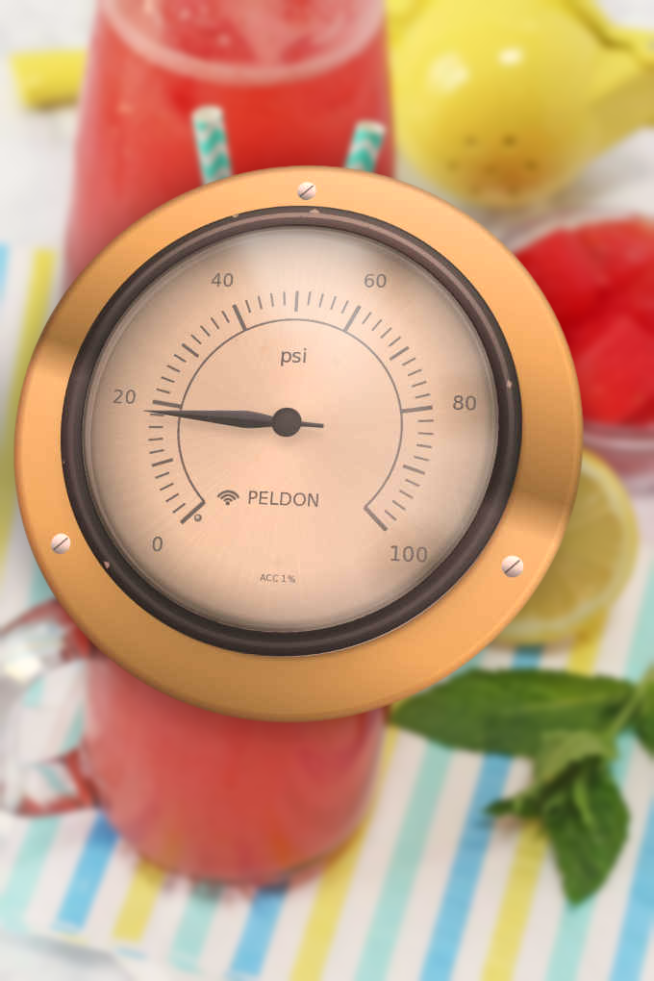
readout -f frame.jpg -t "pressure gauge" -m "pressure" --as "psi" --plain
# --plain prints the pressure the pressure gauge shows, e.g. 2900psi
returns 18psi
